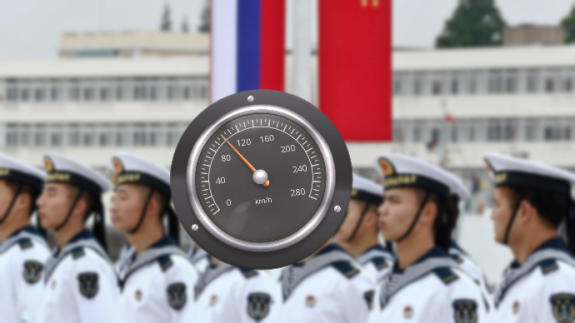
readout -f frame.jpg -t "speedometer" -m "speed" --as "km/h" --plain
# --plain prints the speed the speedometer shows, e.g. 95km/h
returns 100km/h
